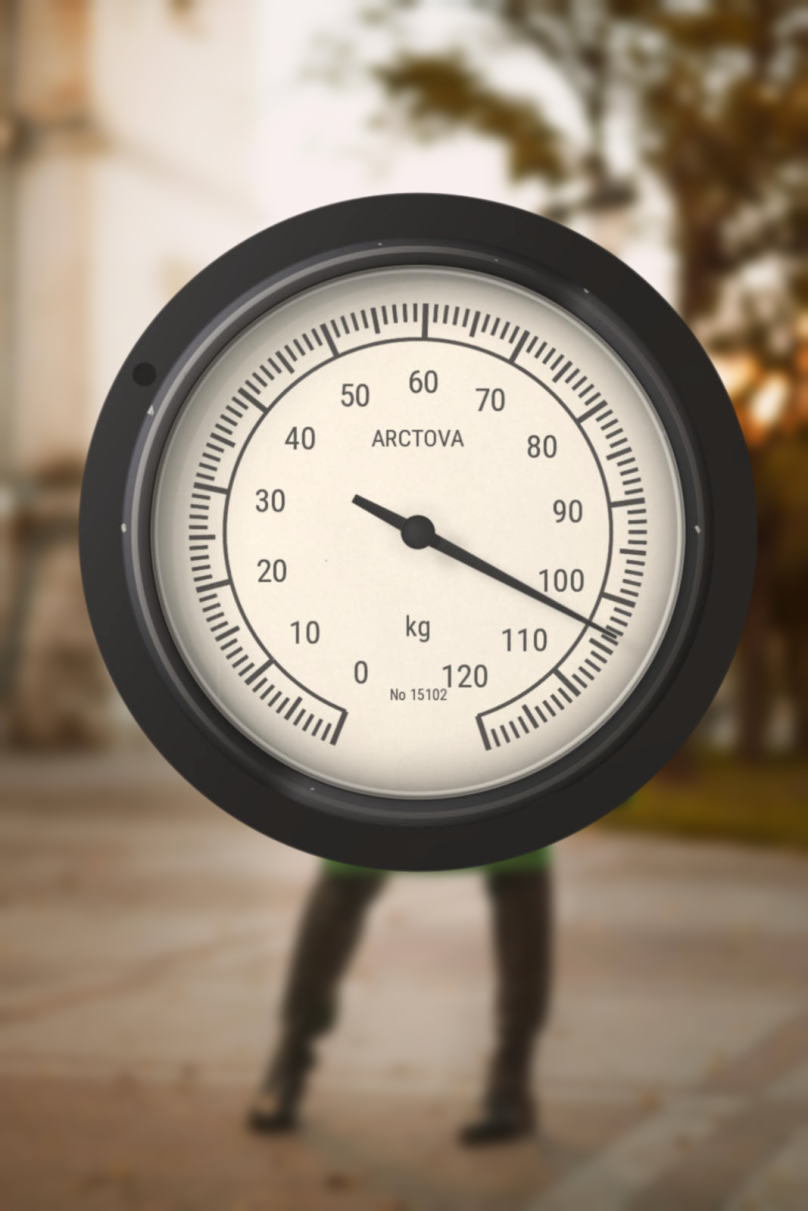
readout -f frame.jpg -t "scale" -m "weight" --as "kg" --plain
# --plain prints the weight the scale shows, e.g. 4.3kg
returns 103.5kg
